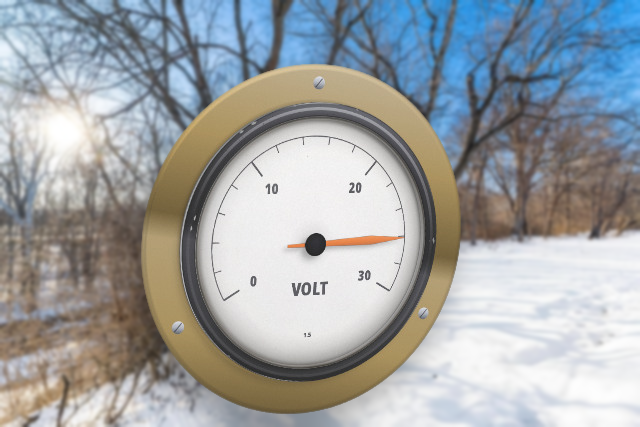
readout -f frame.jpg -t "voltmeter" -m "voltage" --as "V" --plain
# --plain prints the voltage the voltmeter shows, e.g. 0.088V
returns 26V
